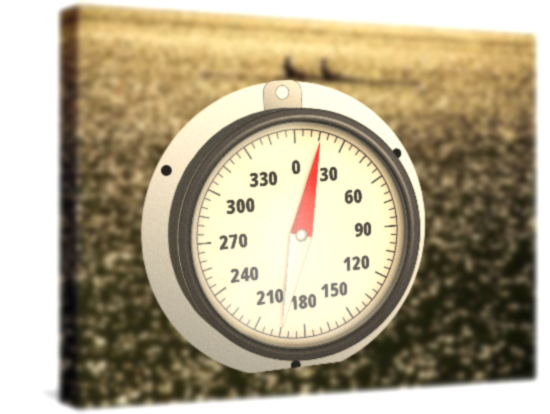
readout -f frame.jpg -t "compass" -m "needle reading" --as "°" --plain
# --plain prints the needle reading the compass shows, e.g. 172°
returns 15°
